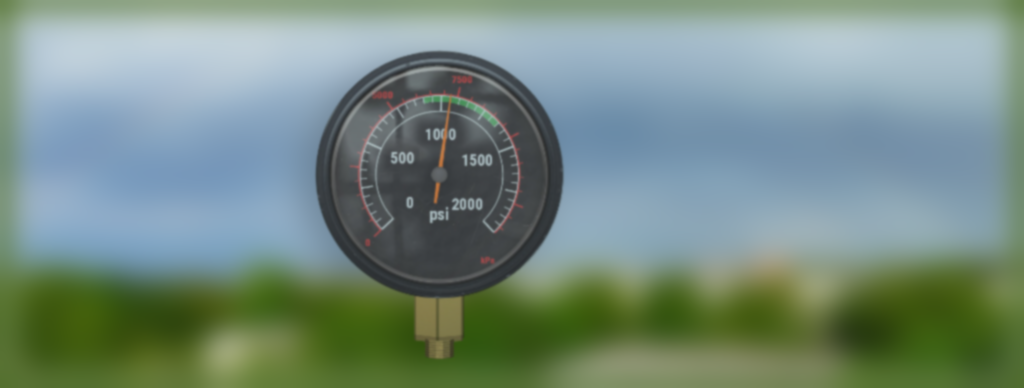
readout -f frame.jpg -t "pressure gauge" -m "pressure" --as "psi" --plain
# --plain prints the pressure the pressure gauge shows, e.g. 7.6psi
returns 1050psi
